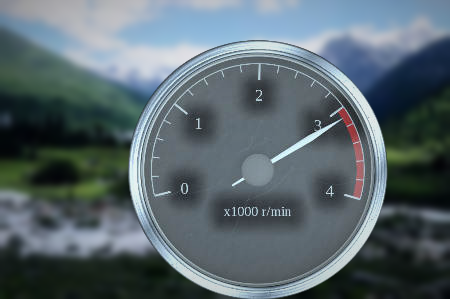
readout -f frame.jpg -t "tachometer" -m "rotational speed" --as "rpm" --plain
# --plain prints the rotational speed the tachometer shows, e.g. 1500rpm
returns 3100rpm
